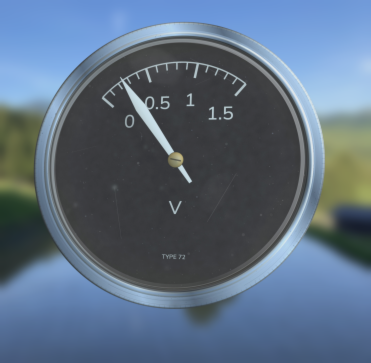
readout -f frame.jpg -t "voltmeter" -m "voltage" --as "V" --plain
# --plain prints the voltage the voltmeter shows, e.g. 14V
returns 0.25V
